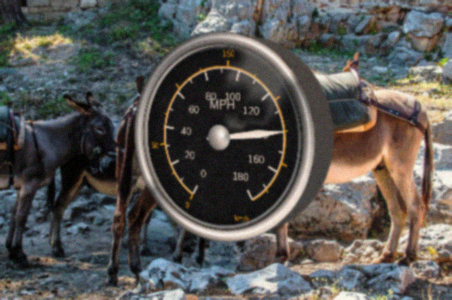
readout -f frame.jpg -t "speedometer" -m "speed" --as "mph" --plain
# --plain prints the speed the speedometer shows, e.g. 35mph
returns 140mph
